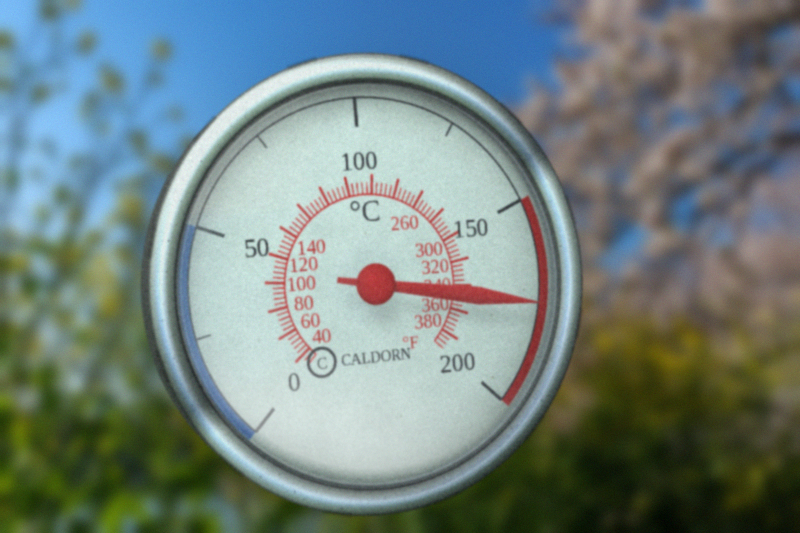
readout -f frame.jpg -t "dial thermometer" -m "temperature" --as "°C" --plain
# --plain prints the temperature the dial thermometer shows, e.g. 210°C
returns 175°C
